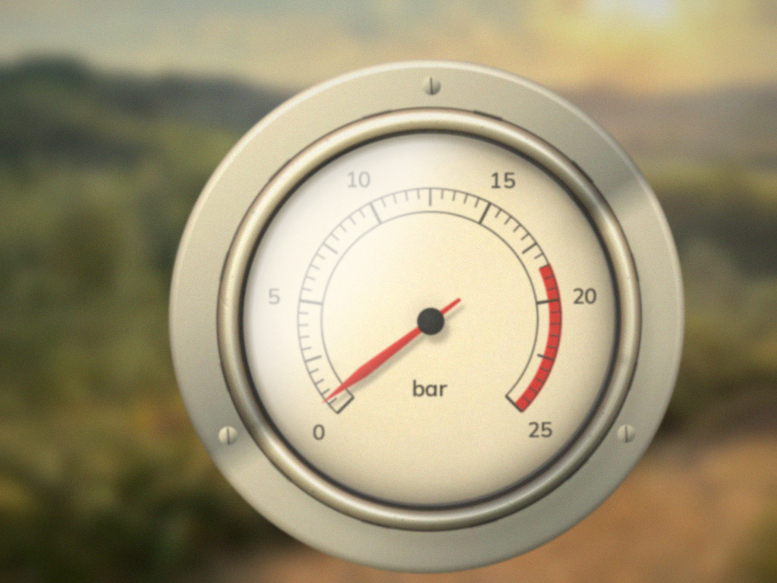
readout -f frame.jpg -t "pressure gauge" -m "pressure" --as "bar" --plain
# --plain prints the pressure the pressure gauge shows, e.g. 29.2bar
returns 0.75bar
